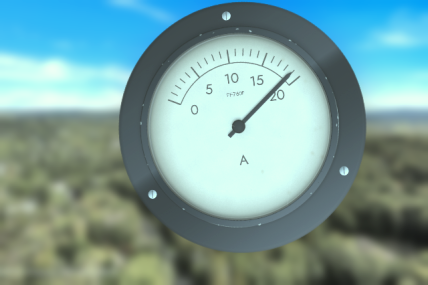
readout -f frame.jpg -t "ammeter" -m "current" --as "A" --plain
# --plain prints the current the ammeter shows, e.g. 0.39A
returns 19A
